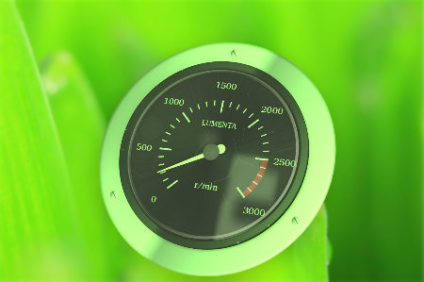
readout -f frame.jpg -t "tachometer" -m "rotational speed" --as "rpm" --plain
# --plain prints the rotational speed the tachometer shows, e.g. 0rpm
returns 200rpm
